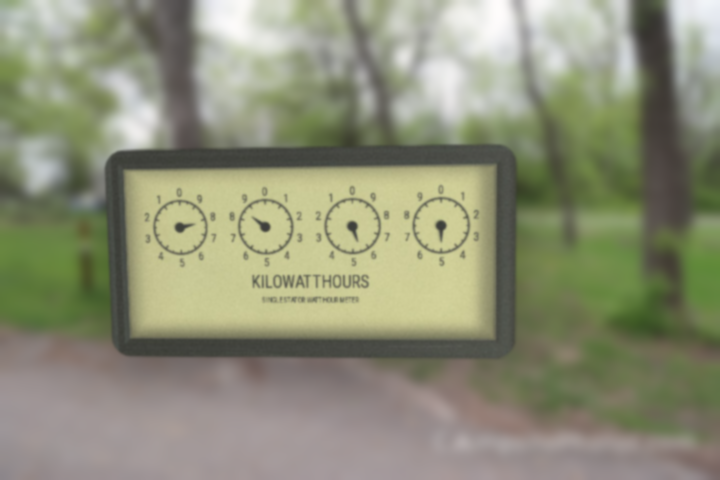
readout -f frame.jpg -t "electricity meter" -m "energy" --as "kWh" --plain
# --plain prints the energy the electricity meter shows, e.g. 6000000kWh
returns 7855kWh
